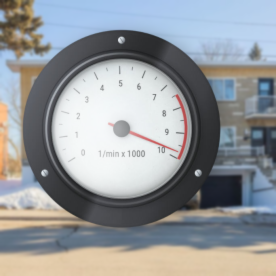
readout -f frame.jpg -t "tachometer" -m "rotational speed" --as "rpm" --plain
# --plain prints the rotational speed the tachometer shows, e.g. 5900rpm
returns 9750rpm
